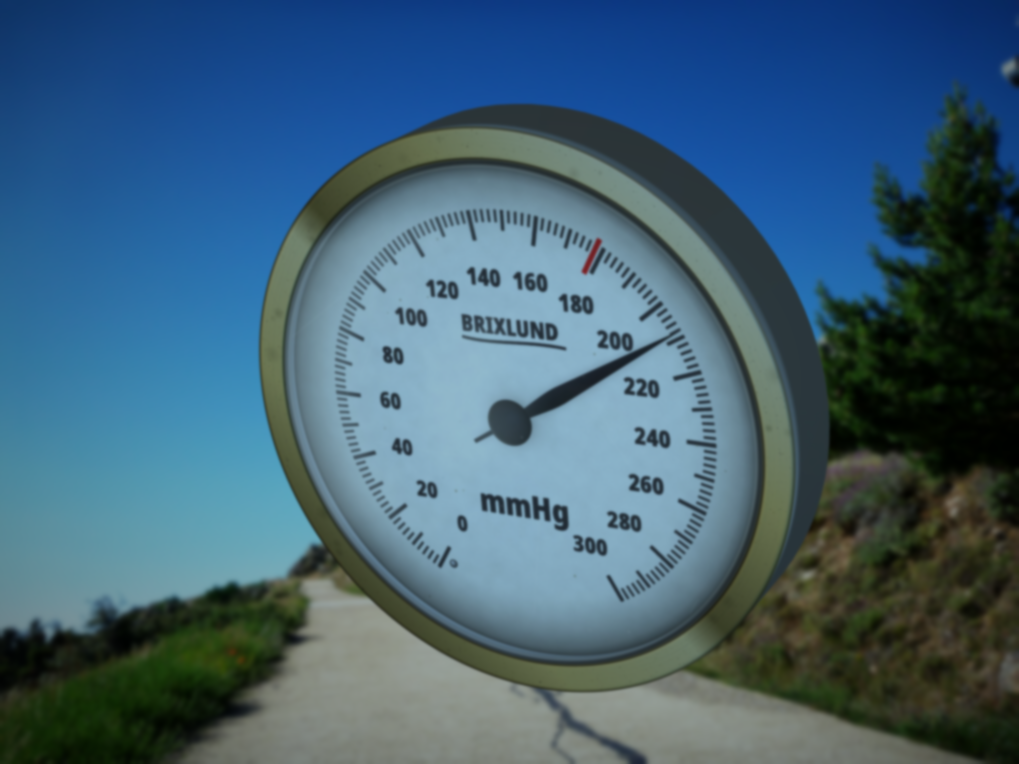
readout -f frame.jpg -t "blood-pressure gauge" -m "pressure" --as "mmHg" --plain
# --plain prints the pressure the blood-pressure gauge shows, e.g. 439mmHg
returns 208mmHg
